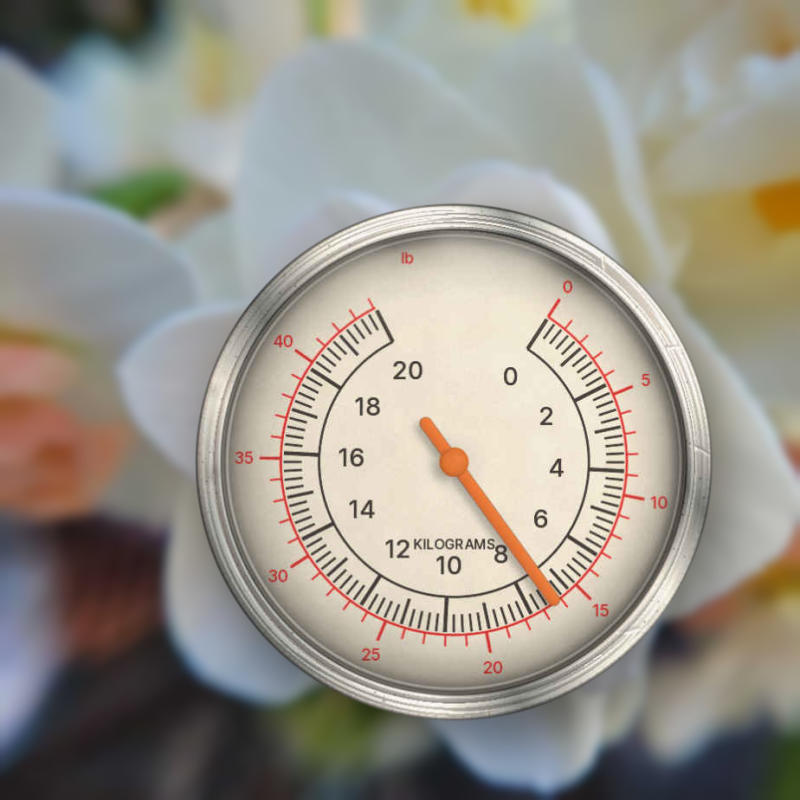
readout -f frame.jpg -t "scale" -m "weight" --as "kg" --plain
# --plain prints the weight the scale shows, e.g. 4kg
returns 7.4kg
